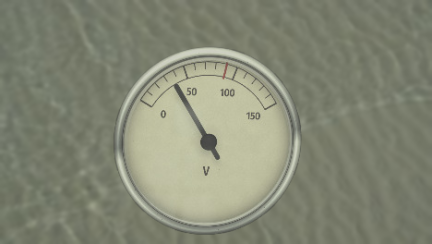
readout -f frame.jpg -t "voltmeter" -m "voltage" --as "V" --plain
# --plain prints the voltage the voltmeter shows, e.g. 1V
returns 35V
